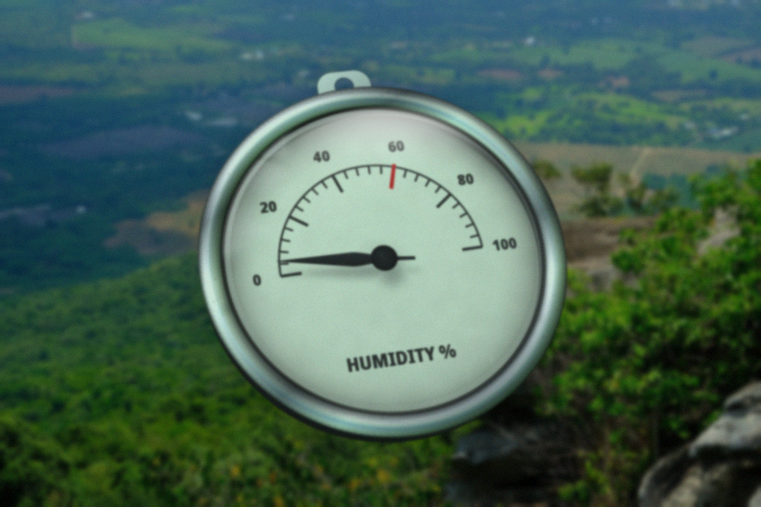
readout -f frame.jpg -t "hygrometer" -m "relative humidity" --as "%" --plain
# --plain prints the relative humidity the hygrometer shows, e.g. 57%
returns 4%
